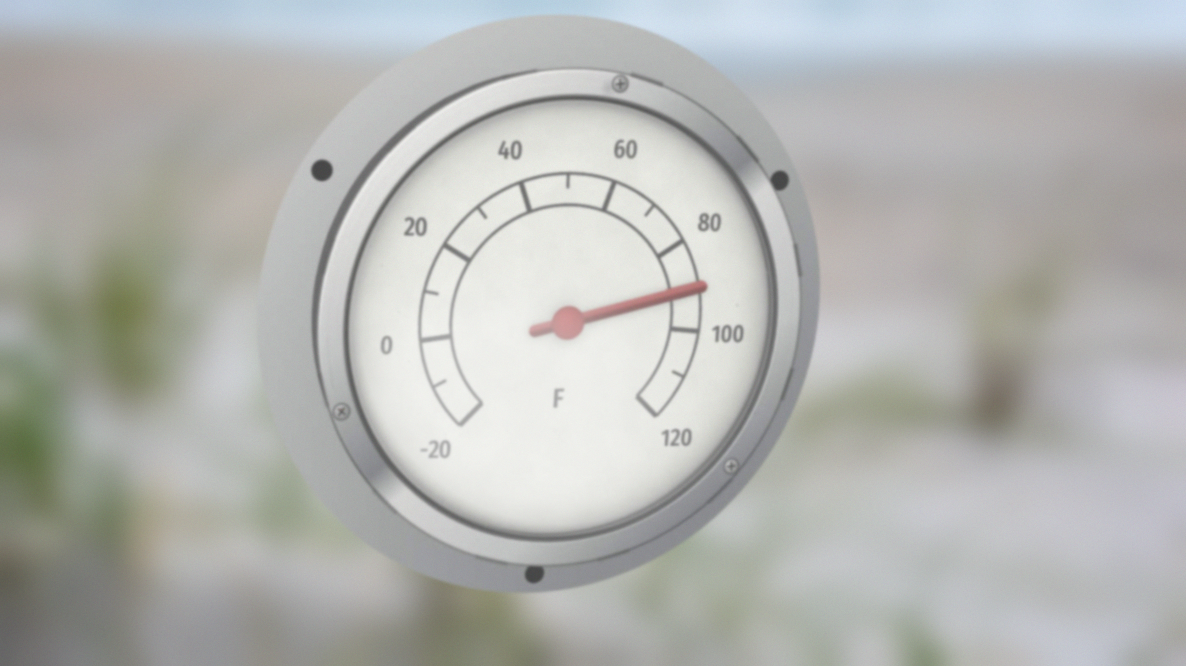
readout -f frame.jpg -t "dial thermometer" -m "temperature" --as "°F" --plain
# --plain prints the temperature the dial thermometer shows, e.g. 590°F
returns 90°F
